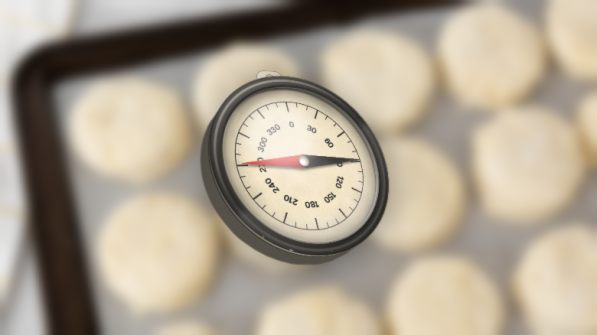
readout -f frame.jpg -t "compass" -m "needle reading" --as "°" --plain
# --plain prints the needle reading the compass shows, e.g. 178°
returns 270°
